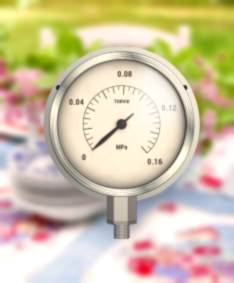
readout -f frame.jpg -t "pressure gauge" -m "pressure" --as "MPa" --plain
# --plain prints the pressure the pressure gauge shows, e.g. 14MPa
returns 0MPa
